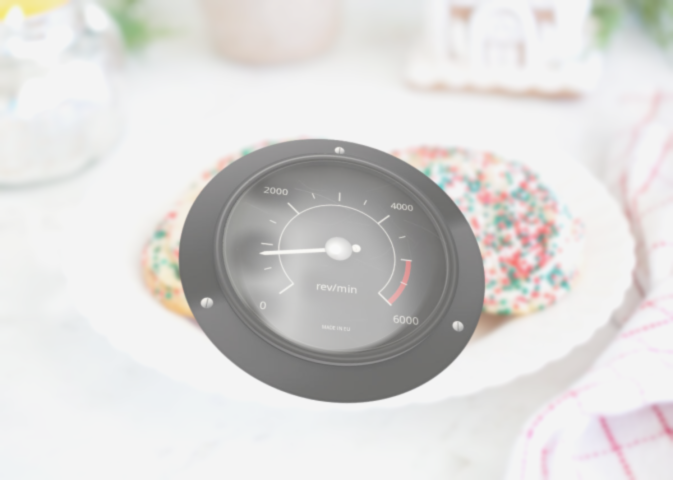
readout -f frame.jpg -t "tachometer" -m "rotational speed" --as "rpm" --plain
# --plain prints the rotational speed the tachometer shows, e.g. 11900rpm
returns 750rpm
